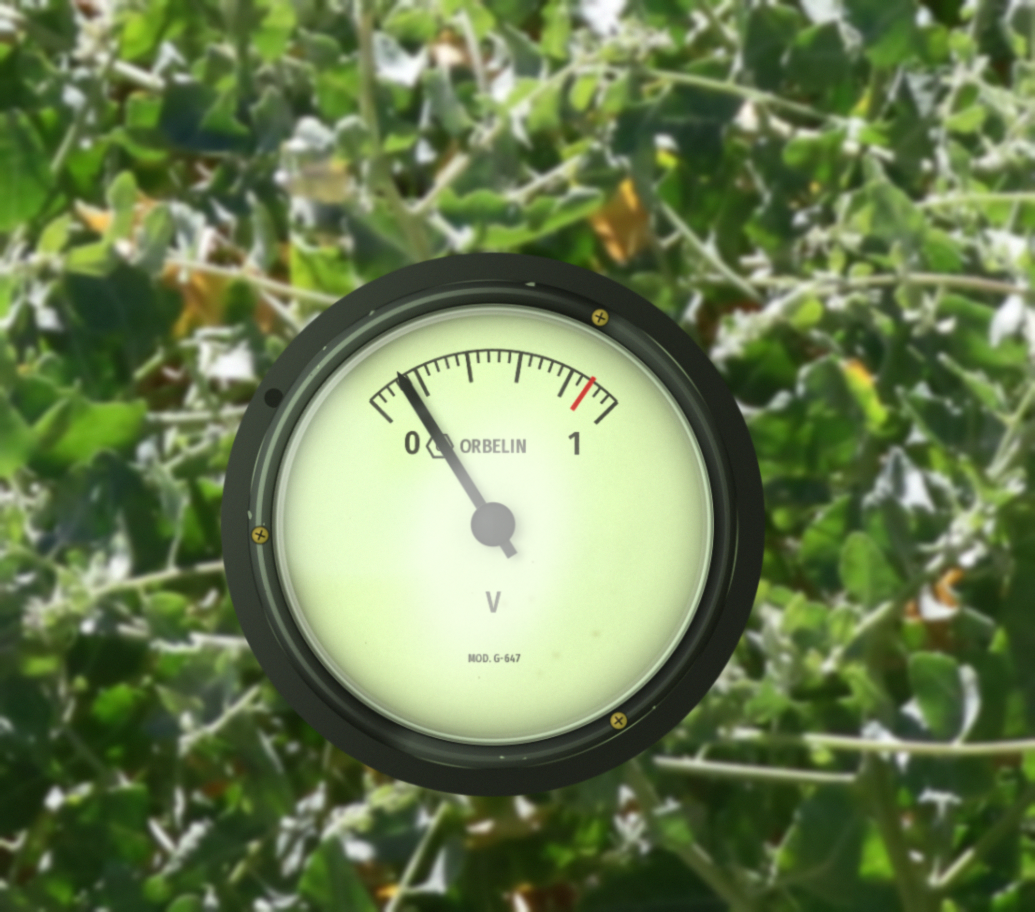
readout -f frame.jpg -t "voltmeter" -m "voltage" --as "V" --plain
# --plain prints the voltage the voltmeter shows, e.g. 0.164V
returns 0.14V
